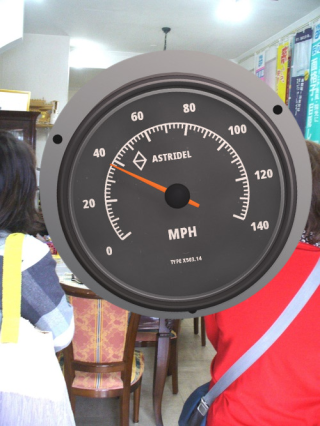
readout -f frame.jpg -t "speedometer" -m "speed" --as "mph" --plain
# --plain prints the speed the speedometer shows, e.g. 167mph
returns 38mph
